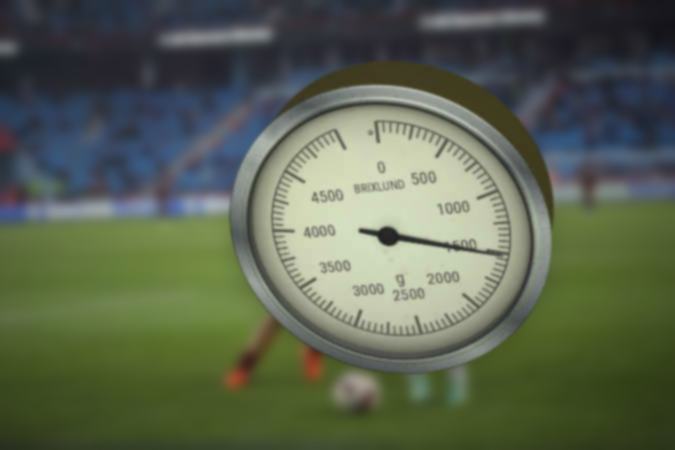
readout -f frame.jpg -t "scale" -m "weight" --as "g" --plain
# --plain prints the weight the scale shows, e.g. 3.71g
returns 1500g
